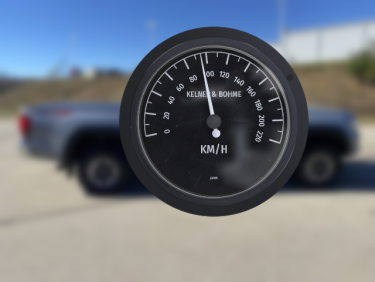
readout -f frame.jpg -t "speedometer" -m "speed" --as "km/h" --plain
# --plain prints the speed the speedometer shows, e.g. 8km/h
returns 95km/h
